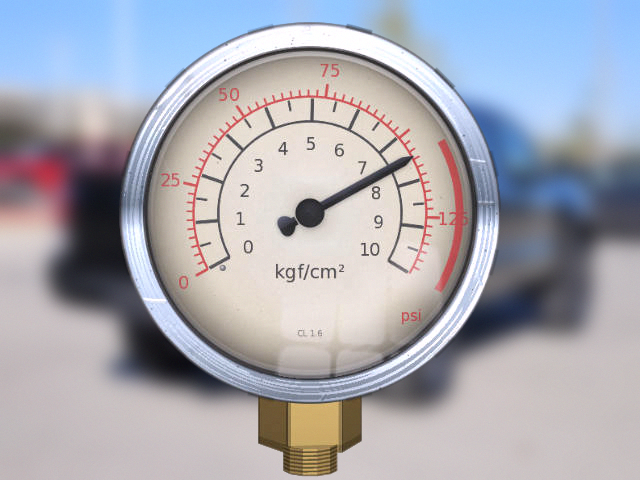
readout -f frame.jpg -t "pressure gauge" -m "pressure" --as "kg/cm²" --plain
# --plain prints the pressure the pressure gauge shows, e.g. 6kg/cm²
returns 7.5kg/cm²
